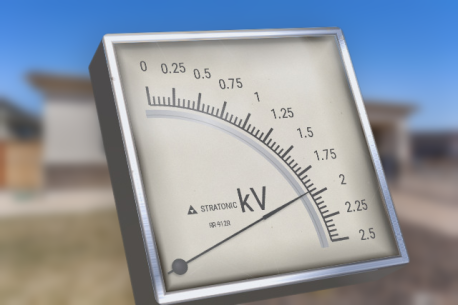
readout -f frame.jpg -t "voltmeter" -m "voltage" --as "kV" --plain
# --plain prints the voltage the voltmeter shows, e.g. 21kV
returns 1.95kV
